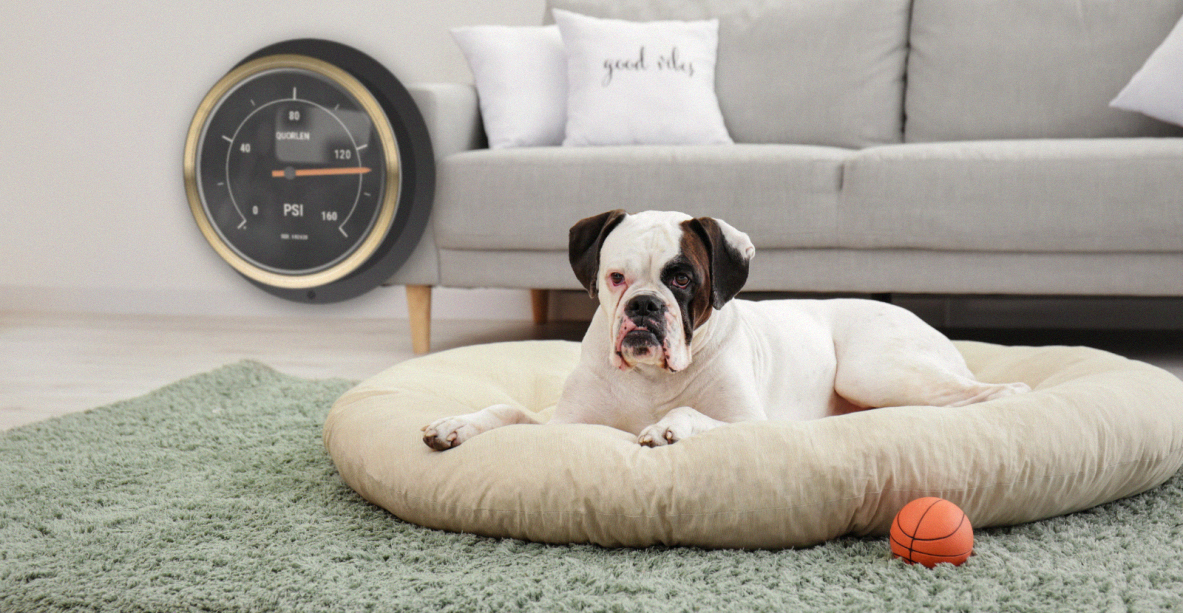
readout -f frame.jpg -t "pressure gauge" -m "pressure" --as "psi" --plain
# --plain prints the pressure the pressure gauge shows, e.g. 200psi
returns 130psi
